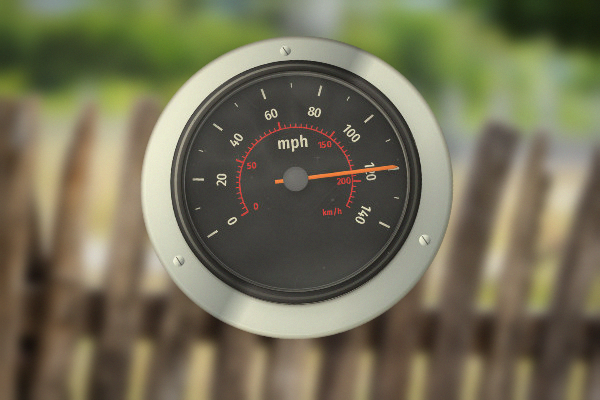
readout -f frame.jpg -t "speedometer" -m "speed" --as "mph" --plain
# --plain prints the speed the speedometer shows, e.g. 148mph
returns 120mph
